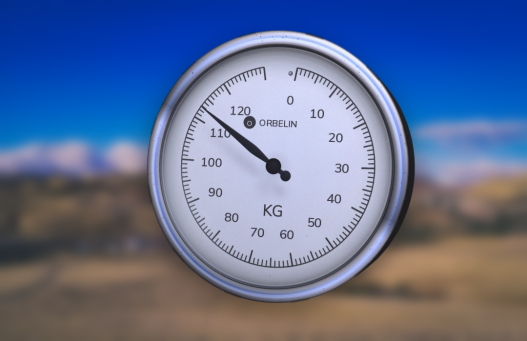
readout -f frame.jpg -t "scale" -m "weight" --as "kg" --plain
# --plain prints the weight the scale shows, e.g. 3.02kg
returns 113kg
